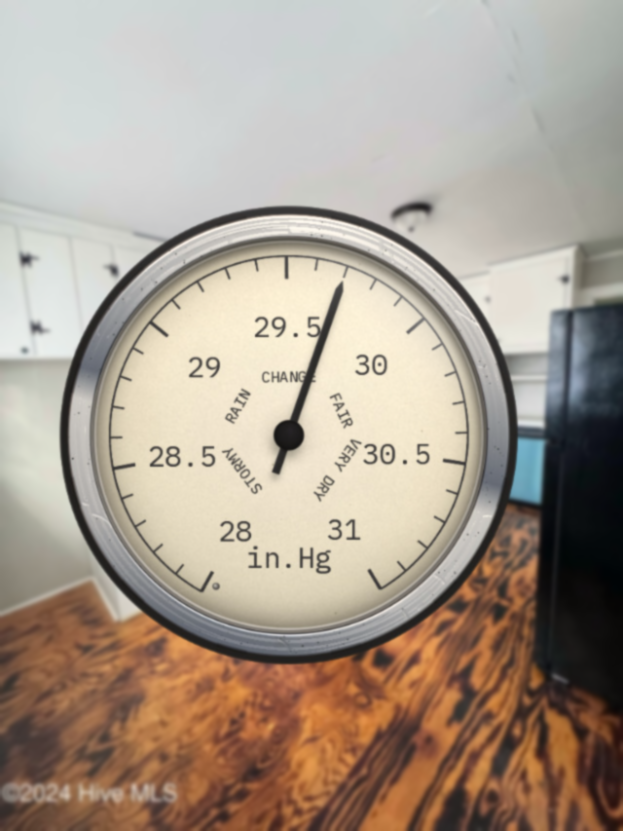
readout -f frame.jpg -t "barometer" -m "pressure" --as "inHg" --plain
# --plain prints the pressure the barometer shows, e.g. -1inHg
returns 29.7inHg
